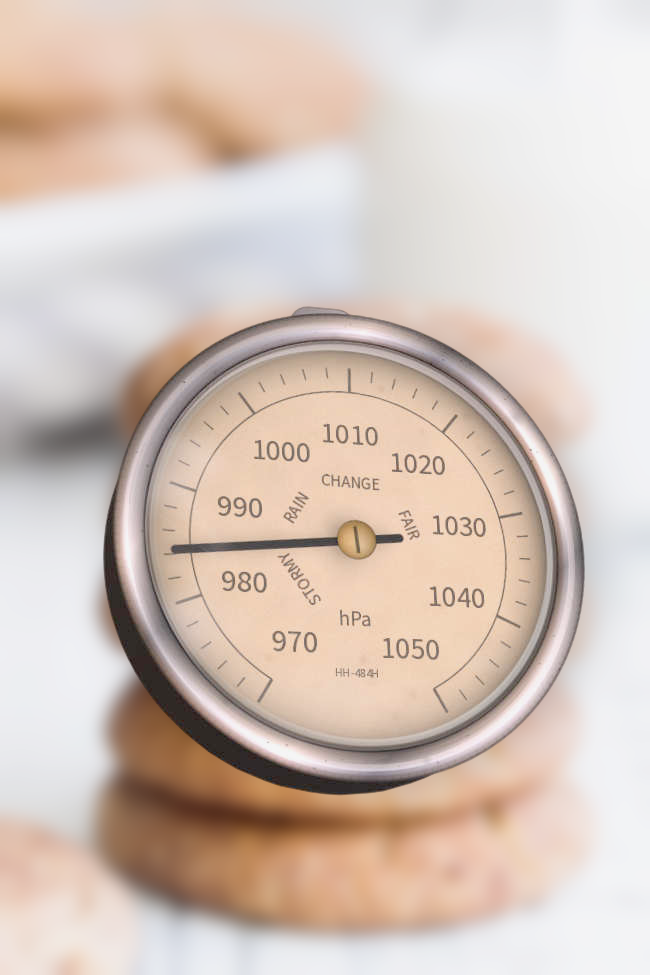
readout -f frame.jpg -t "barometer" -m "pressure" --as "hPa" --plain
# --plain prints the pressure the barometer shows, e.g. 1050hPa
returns 984hPa
